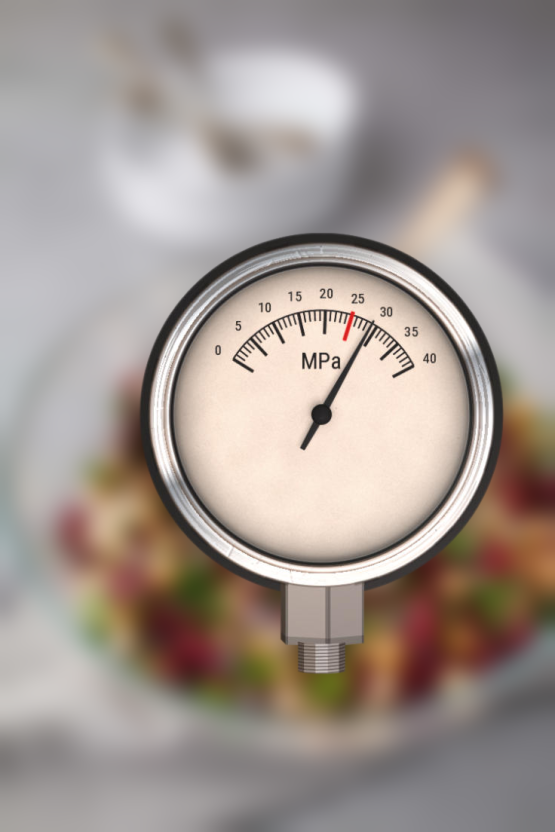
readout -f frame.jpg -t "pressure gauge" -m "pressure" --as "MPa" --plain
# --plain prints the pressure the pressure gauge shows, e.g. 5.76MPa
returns 29MPa
